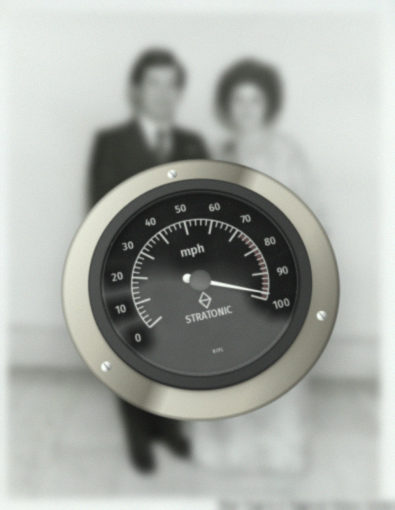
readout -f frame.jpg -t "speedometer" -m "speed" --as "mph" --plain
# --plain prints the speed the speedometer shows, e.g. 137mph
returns 98mph
